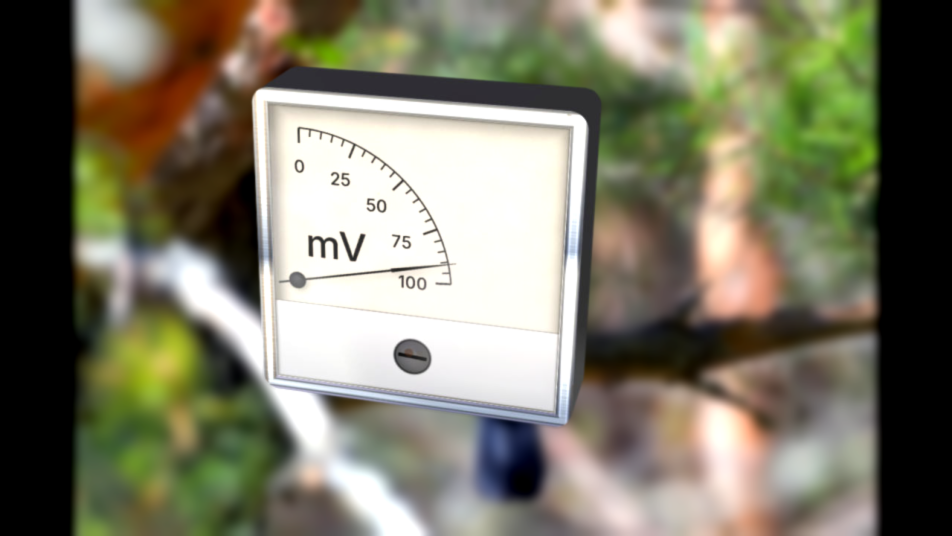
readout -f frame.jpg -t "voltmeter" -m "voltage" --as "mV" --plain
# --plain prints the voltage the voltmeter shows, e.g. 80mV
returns 90mV
